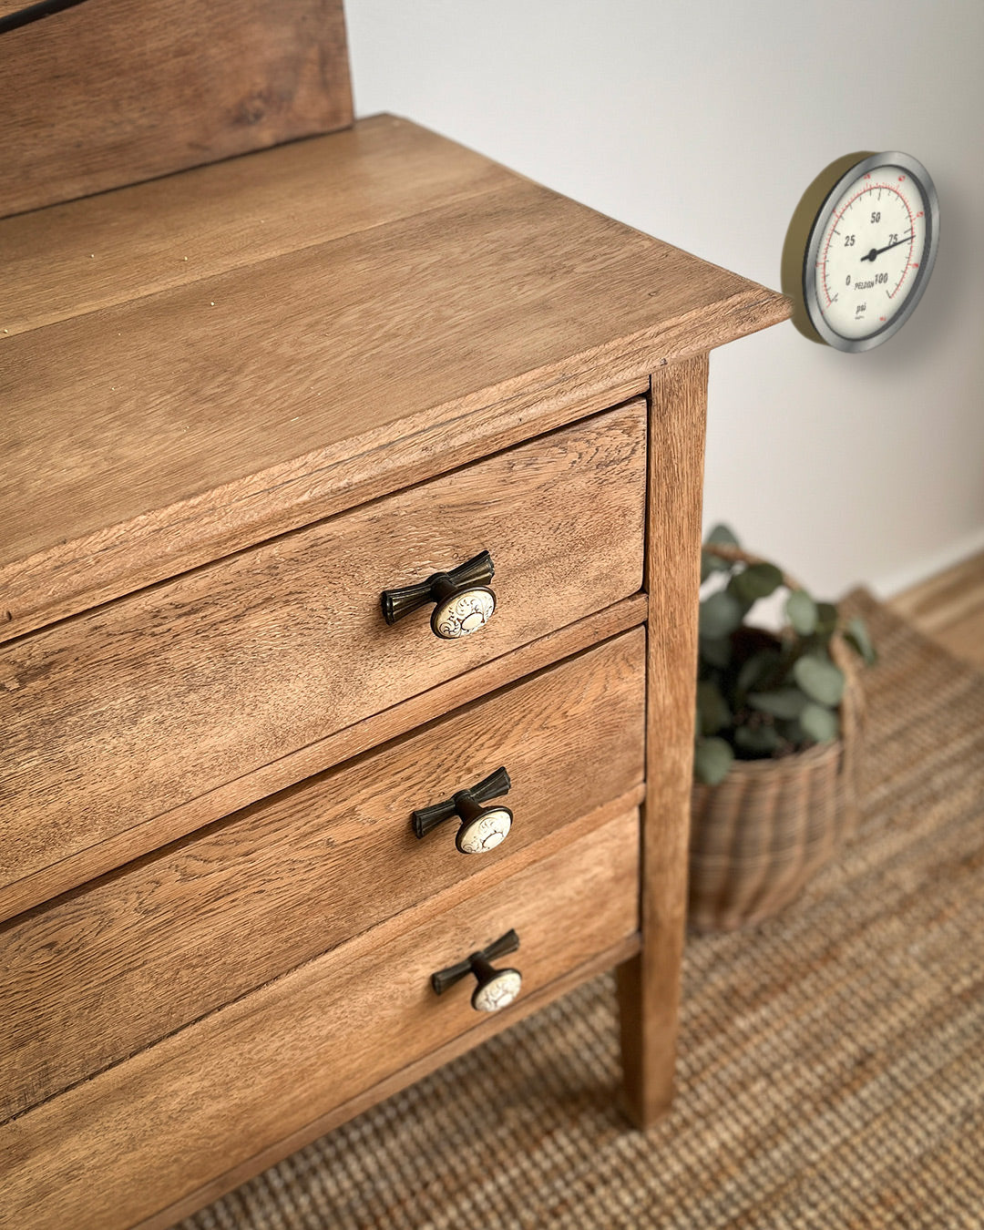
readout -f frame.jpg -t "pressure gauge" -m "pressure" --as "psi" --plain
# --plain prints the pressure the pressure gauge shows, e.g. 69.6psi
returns 77.5psi
